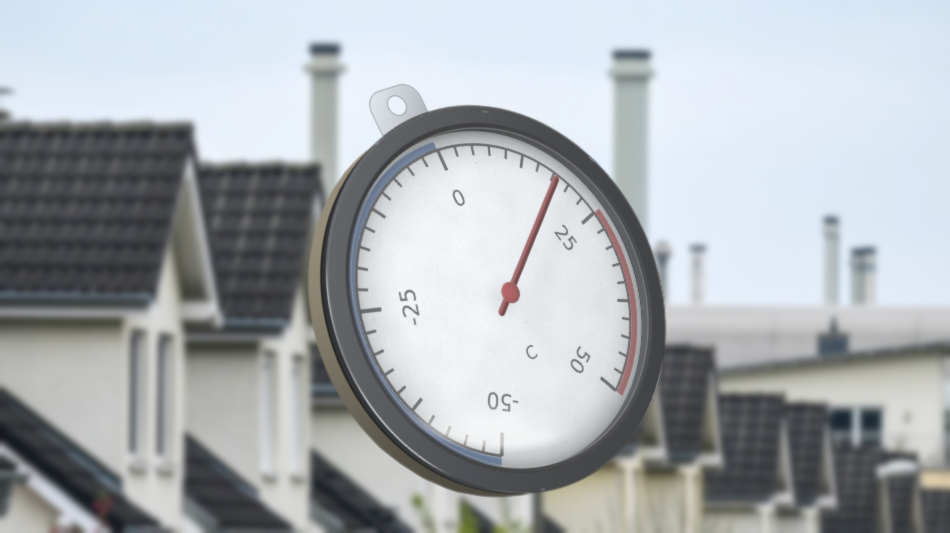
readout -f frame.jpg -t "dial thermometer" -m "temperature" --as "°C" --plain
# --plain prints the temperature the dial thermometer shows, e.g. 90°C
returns 17.5°C
